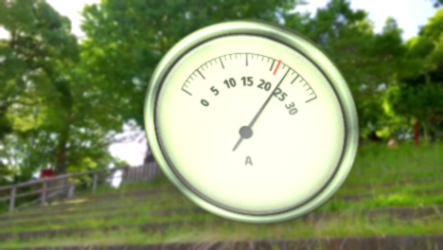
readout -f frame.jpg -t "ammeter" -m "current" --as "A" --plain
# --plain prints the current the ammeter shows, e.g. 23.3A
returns 23A
